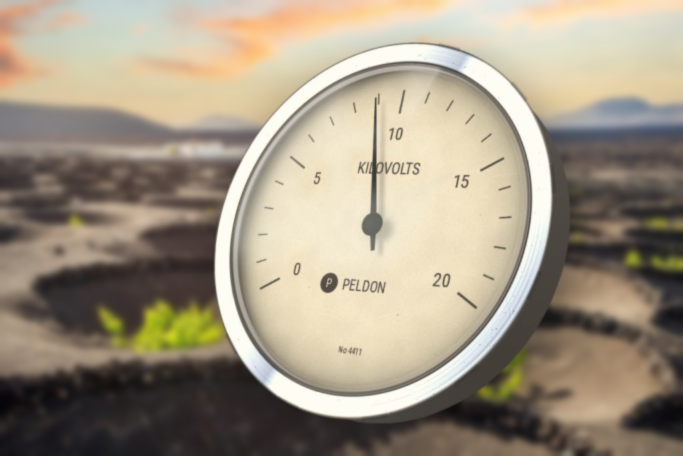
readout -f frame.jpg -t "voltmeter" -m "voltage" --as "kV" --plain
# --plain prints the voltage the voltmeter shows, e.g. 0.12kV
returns 9kV
